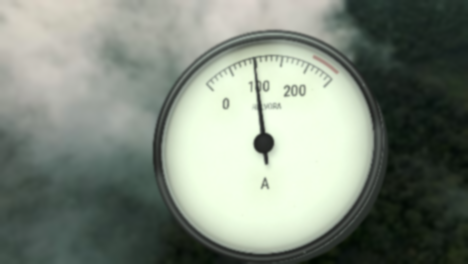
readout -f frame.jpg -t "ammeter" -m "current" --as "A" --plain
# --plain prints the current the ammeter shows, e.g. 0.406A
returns 100A
